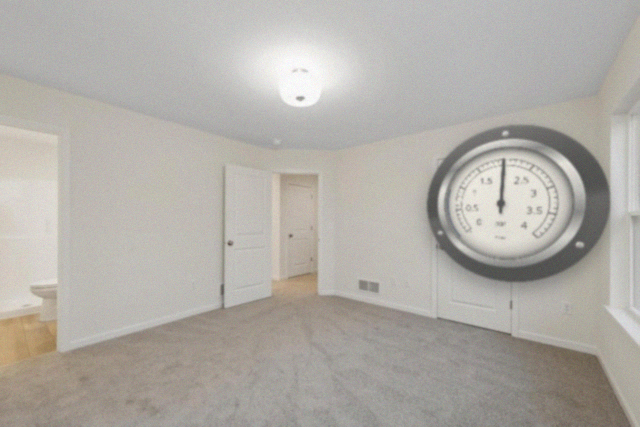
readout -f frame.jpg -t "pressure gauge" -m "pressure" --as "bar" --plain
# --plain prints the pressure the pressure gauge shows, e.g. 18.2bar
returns 2bar
